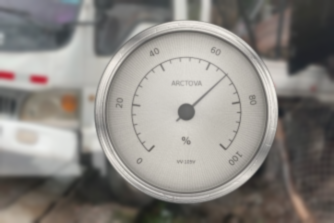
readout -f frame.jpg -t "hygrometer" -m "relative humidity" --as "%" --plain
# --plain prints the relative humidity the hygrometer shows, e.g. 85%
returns 68%
